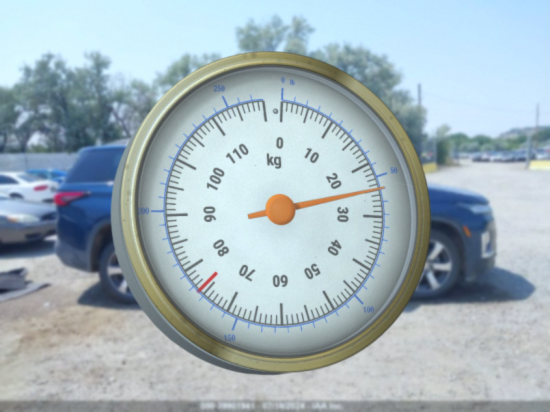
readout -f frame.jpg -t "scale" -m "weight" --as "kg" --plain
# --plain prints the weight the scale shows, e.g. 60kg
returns 25kg
